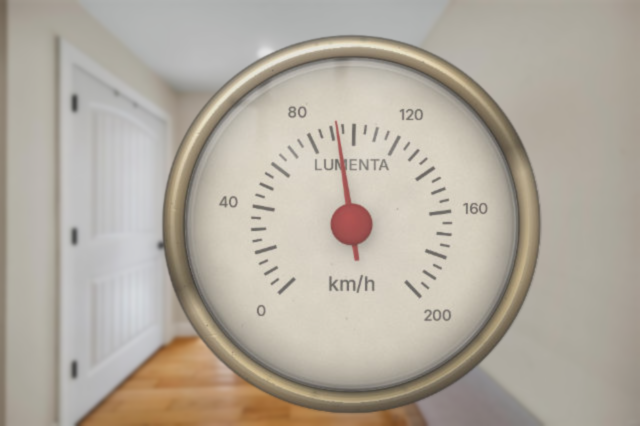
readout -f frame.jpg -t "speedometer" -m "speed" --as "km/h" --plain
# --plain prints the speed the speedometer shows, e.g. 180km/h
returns 92.5km/h
